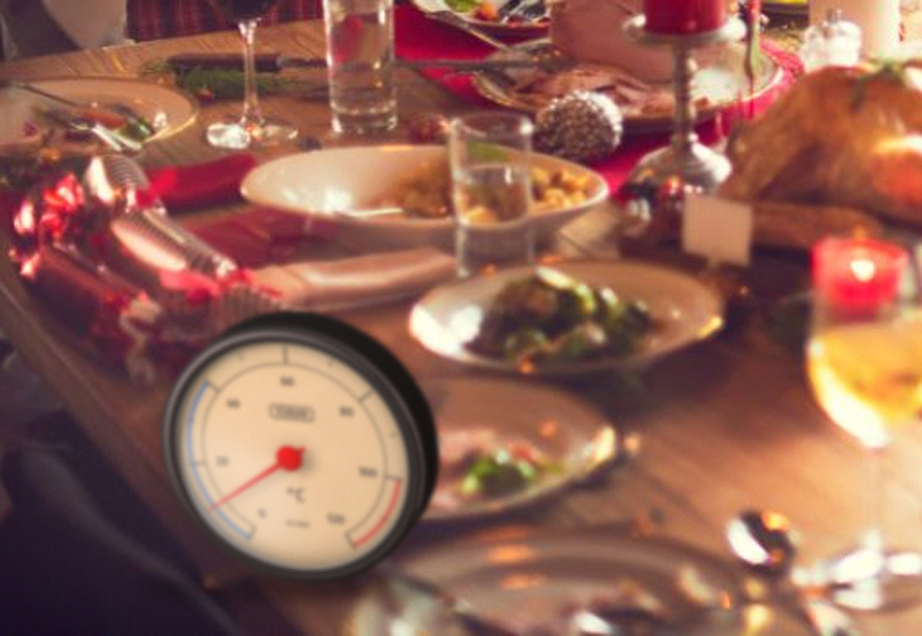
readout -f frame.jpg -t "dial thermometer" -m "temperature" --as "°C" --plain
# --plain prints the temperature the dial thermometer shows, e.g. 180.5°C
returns 10°C
